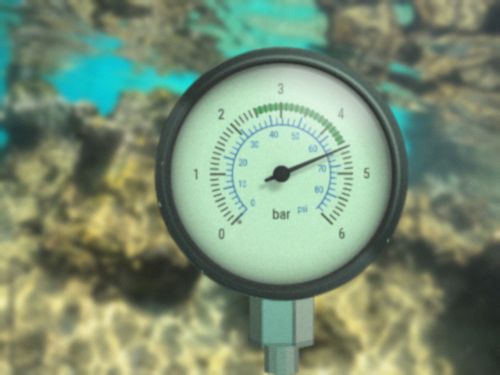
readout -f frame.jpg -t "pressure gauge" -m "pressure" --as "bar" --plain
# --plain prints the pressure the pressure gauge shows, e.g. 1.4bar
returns 4.5bar
